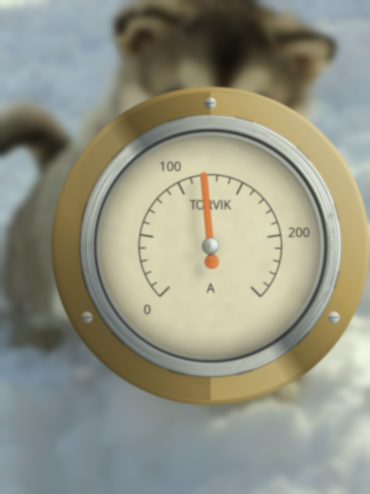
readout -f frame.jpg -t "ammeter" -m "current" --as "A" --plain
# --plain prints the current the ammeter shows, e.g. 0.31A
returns 120A
